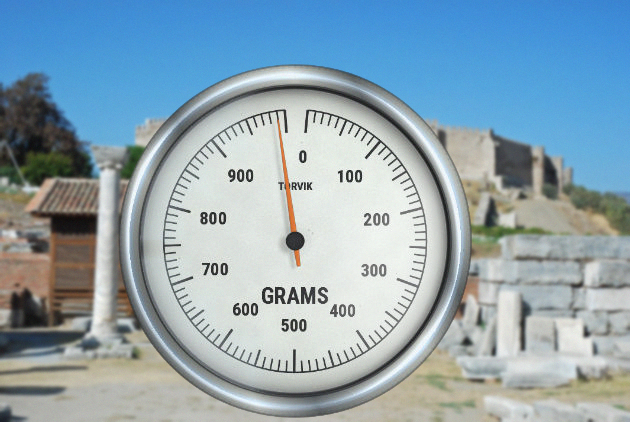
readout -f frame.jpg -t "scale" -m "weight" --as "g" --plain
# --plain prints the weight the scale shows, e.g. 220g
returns 990g
